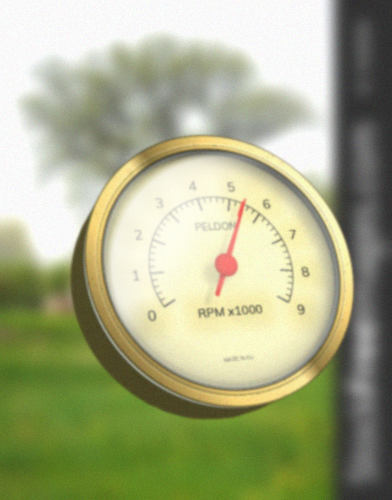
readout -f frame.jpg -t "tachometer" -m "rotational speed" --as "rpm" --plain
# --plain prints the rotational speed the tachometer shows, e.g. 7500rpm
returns 5400rpm
